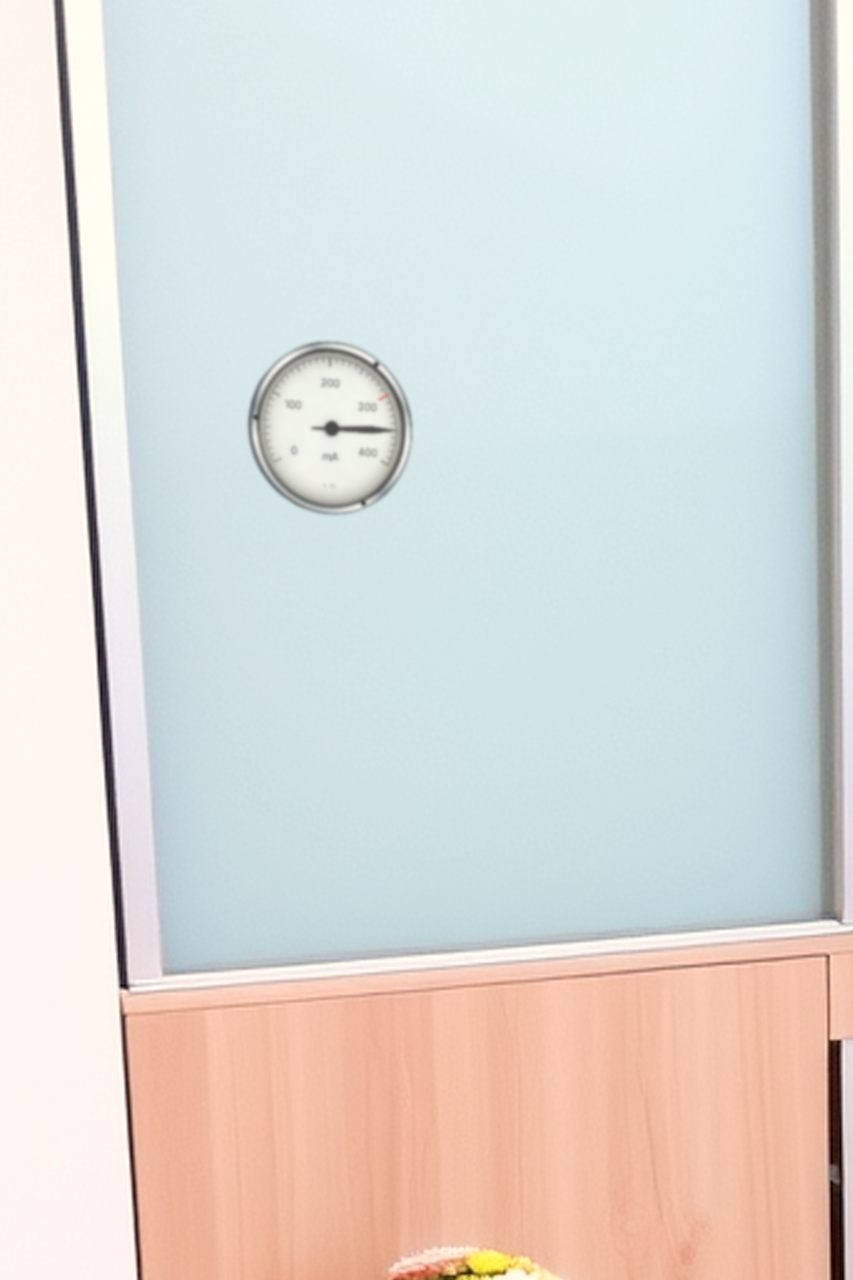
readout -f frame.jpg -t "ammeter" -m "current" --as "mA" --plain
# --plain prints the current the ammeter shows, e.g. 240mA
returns 350mA
